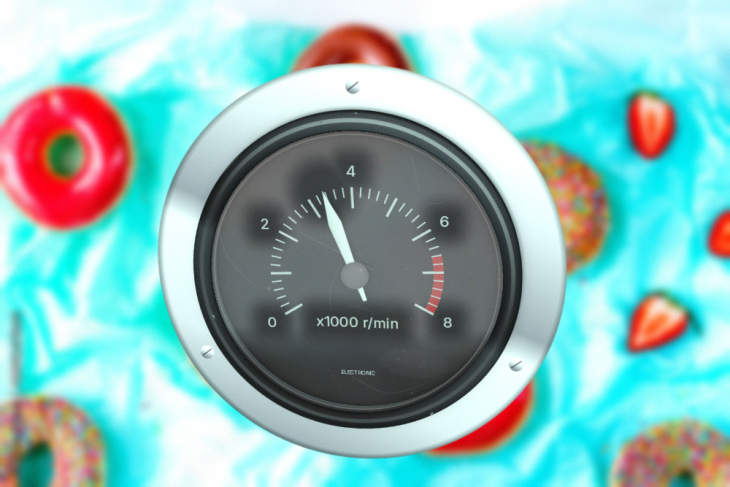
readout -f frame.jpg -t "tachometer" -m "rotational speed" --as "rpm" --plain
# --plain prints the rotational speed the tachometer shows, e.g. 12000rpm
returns 3400rpm
